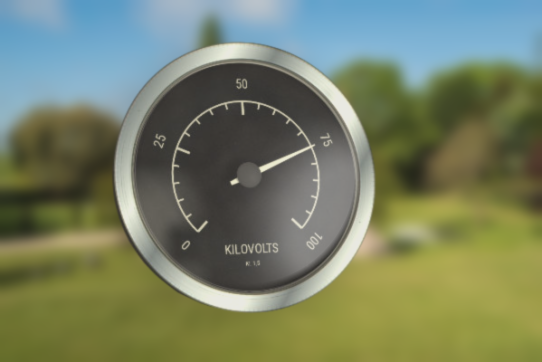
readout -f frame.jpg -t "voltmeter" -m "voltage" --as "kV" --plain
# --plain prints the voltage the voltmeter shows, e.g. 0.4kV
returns 75kV
